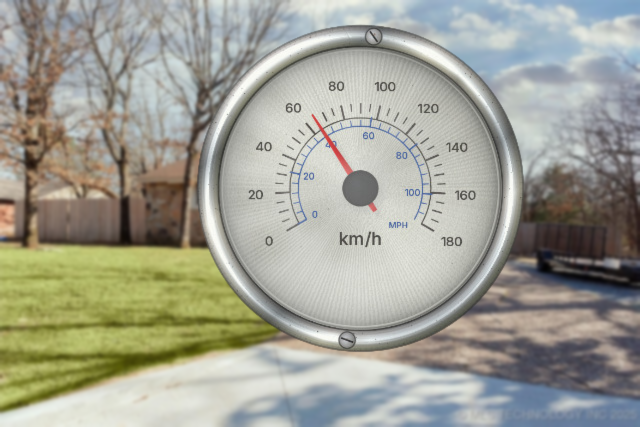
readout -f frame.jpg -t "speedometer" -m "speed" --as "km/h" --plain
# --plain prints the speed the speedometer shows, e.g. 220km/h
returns 65km/h
